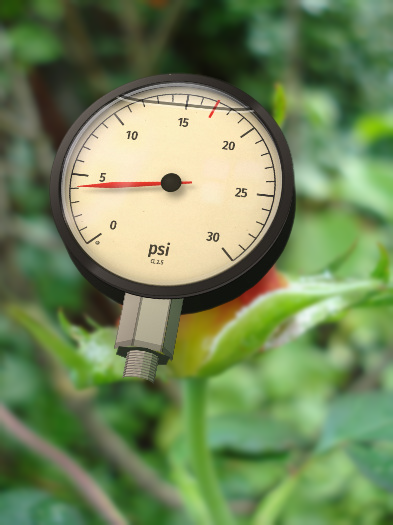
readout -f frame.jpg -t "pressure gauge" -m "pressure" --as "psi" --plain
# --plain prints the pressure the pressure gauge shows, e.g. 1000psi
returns 4psi
